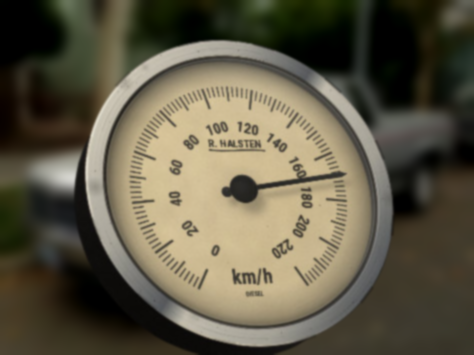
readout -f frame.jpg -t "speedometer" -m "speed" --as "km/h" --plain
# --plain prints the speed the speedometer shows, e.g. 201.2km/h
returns 170km/h
